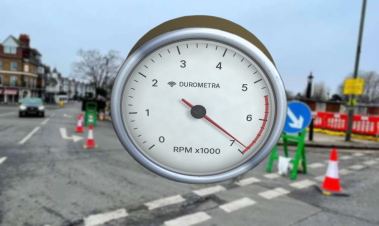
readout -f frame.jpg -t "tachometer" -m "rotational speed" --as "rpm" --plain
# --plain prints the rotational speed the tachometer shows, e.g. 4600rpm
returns 6800rpm
